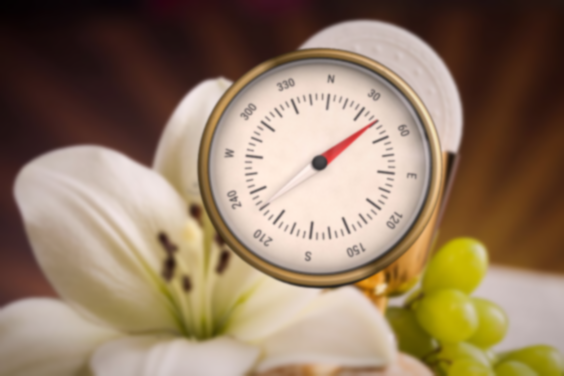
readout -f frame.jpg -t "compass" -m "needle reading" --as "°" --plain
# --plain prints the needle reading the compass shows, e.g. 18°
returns 45°
